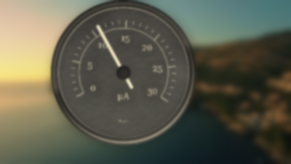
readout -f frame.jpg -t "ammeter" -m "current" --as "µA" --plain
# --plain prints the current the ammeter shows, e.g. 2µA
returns 11µA
